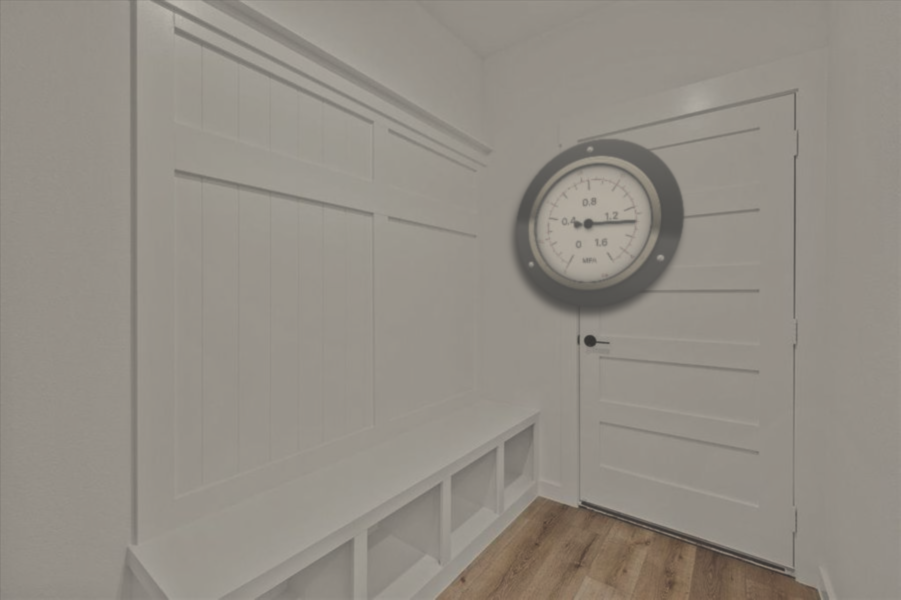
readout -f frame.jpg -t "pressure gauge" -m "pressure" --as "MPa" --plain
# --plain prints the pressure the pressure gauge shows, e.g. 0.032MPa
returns 1.3MPa
